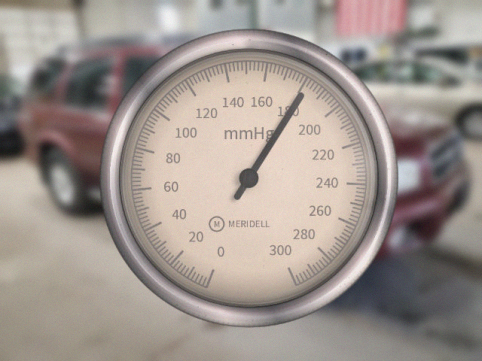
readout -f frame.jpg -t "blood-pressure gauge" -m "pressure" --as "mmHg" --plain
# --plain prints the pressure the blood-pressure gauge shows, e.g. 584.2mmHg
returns 182mmHg
